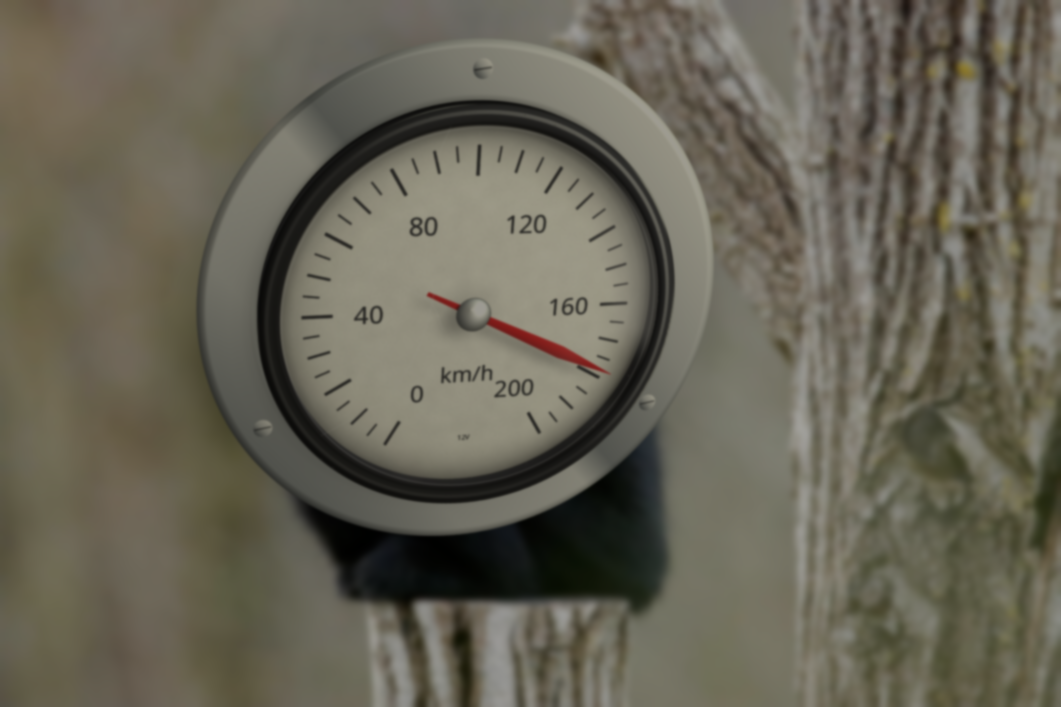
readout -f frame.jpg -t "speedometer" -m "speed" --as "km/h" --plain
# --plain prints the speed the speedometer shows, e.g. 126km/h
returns 177.5km/h
